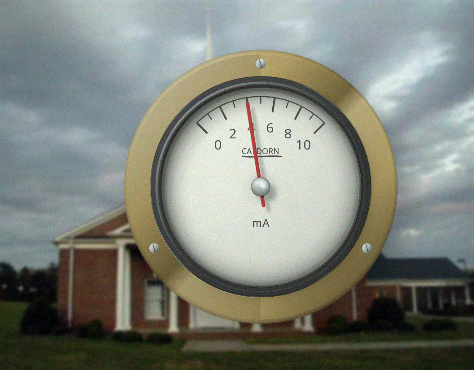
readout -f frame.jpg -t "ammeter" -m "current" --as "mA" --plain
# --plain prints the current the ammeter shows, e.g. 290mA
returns 4mA
